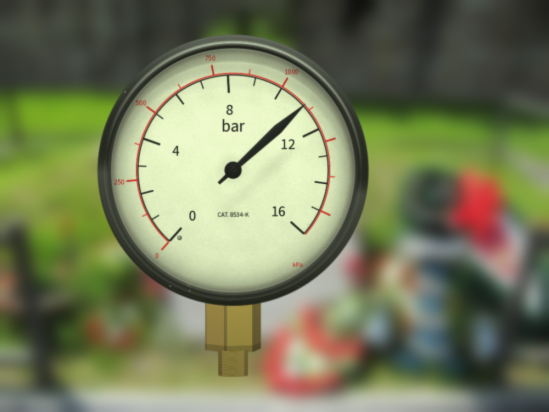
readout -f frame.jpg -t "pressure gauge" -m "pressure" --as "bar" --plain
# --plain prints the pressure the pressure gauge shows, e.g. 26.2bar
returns 11bar
